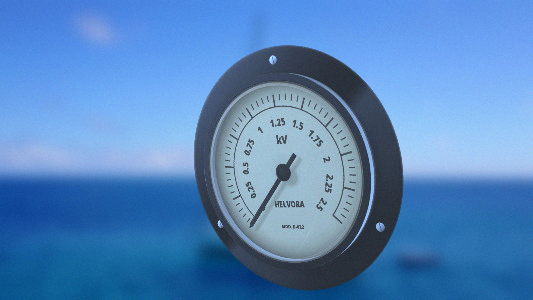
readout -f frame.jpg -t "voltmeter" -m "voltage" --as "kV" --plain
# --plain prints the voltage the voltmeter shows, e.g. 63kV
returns 0kV
